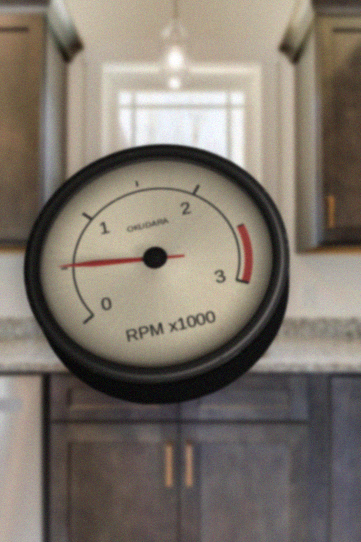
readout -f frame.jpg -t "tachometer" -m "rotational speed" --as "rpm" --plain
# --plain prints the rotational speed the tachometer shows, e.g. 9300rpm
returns 500rpm
